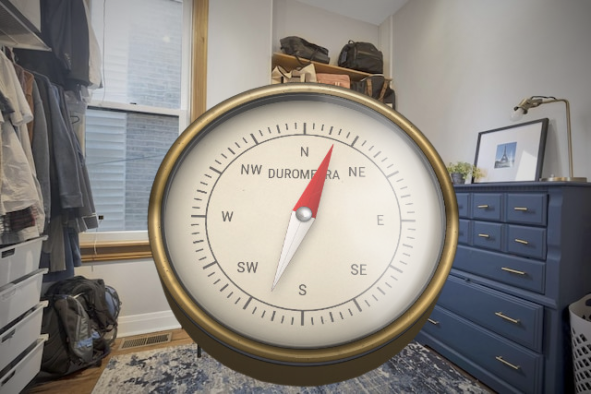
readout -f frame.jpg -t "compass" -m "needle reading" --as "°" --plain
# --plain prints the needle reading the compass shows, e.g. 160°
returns 20°
